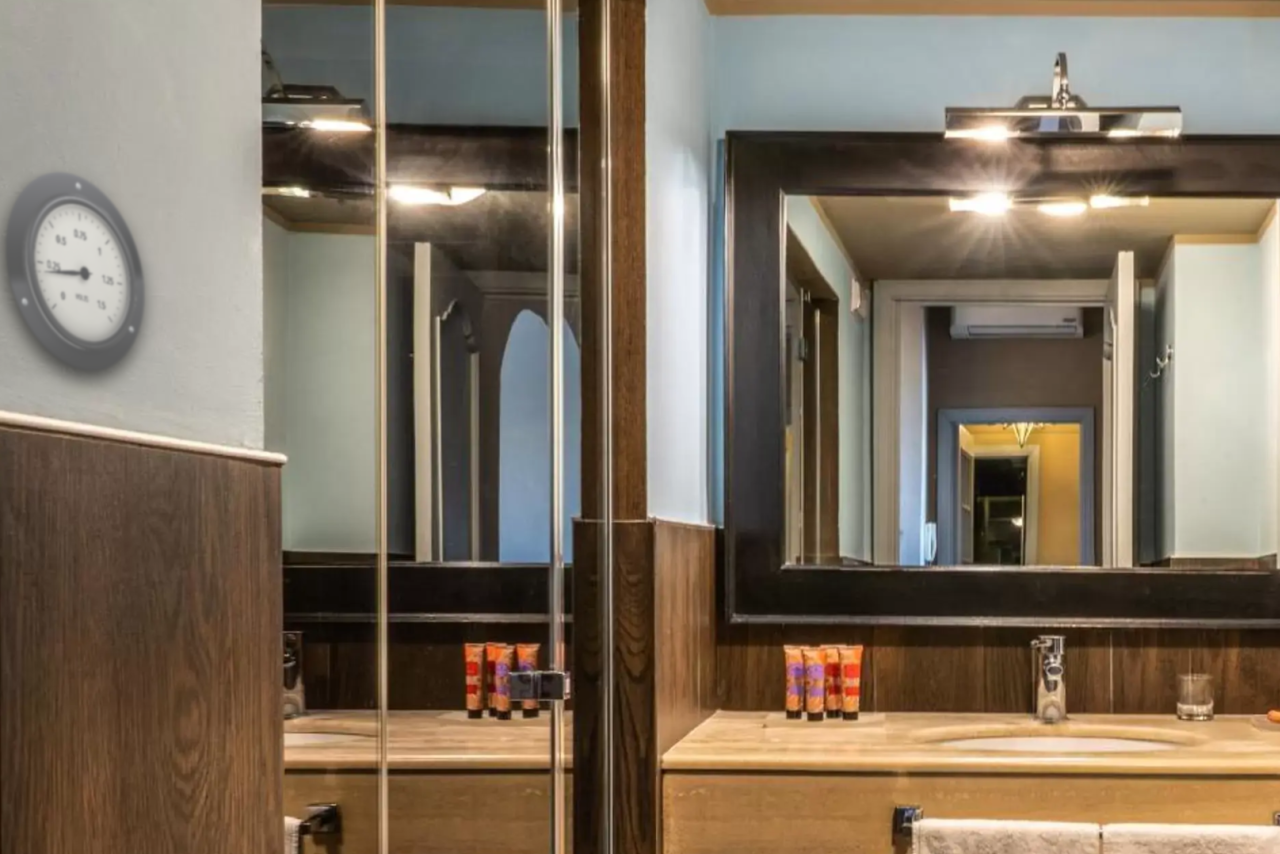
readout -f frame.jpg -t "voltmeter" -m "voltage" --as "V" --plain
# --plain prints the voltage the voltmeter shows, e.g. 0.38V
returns 0.2V
